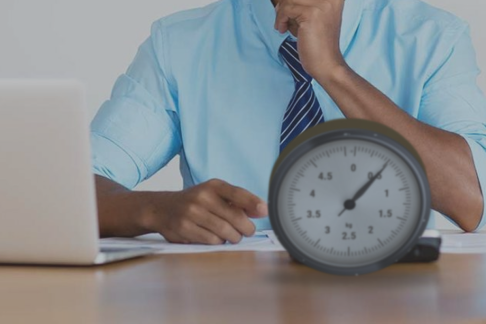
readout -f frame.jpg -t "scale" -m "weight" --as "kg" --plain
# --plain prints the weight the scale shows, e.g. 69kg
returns 0.5kg
